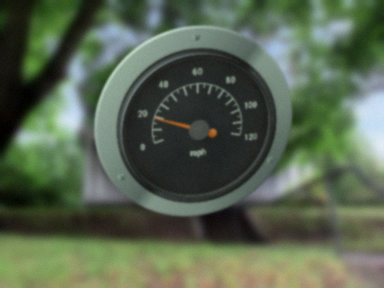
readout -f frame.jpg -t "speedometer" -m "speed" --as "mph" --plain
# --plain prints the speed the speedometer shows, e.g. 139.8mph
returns 20mph
